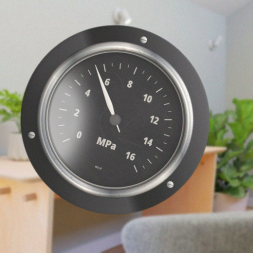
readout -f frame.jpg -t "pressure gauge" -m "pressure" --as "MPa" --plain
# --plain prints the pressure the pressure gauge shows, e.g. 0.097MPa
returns 5.5MPa
